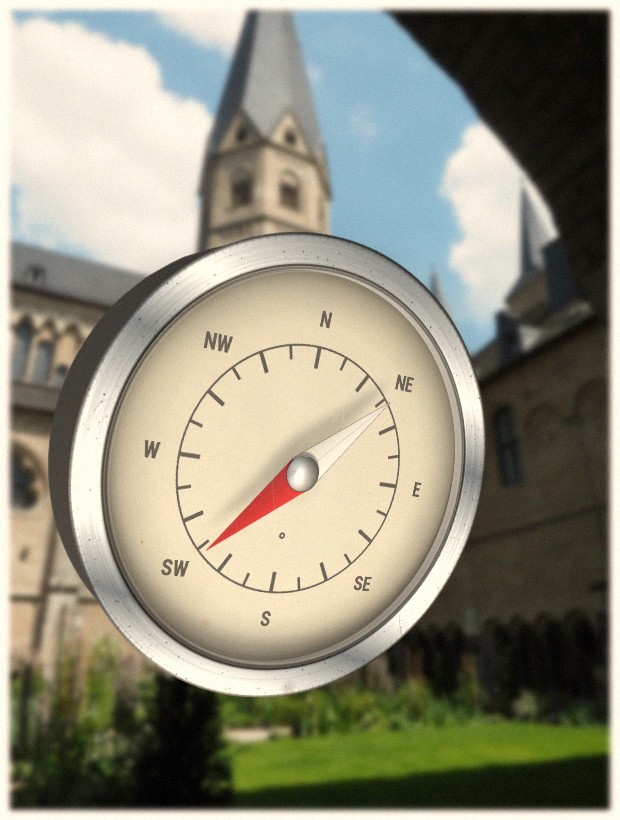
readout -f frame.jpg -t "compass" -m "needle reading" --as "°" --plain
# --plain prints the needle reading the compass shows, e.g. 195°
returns 225°
